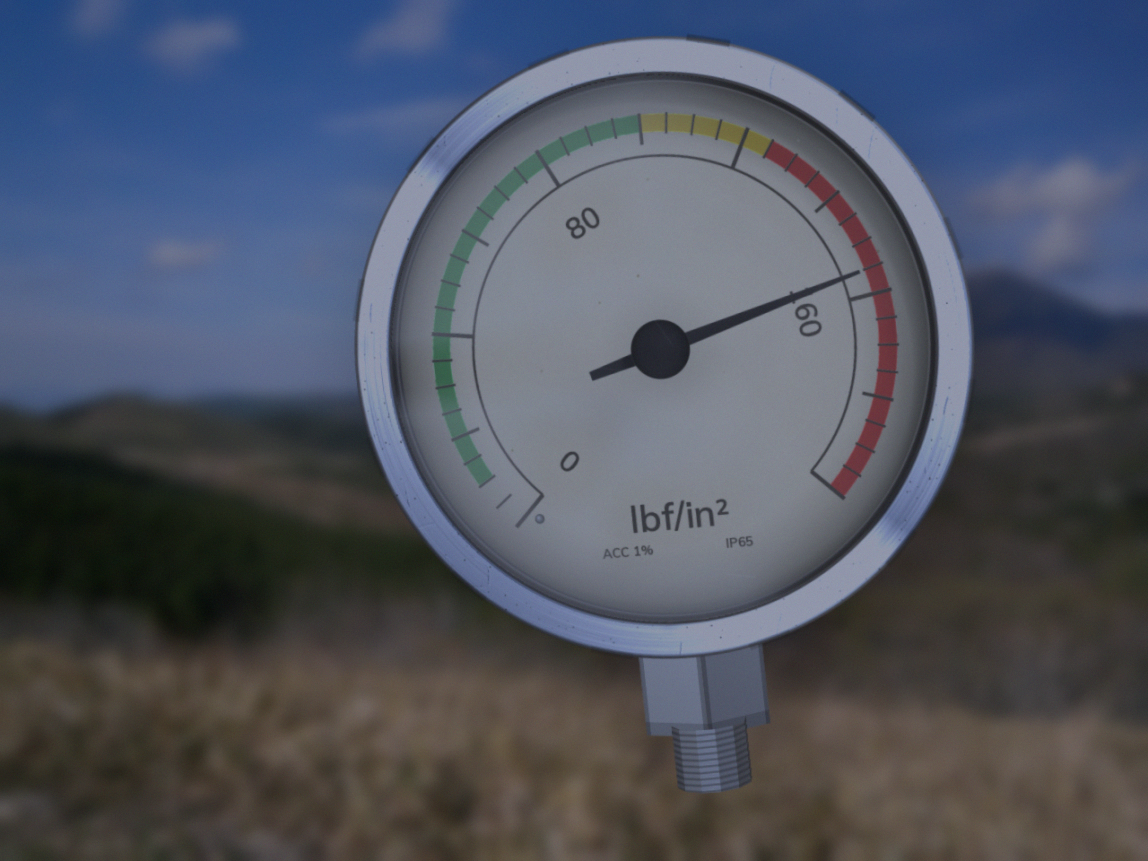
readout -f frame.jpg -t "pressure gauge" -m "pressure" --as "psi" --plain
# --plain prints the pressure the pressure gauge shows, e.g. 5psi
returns 155psi
